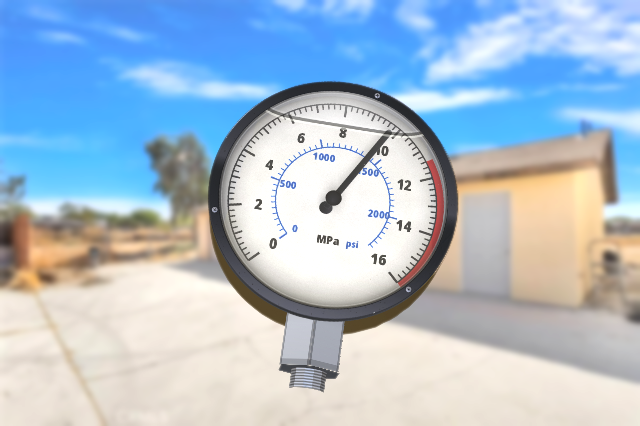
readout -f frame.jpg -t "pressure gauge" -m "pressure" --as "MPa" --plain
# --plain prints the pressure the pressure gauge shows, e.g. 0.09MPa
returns 9.8MPa
